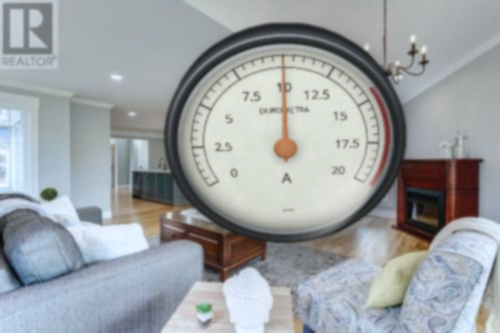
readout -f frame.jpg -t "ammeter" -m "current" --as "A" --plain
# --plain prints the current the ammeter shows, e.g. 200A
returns 10A
